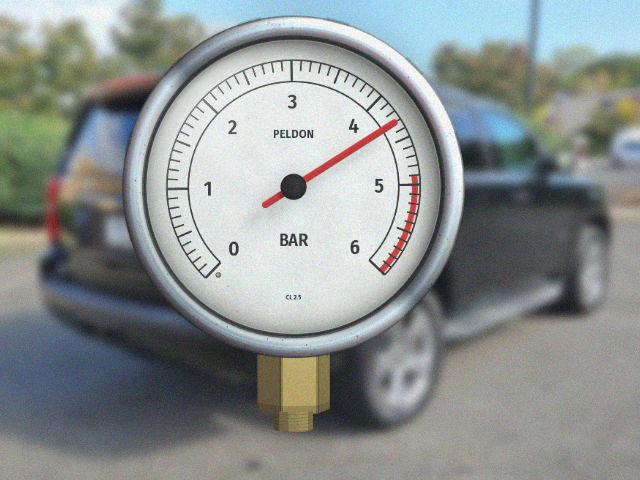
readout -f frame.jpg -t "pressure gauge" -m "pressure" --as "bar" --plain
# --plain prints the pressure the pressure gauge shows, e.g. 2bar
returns 4.3bar
